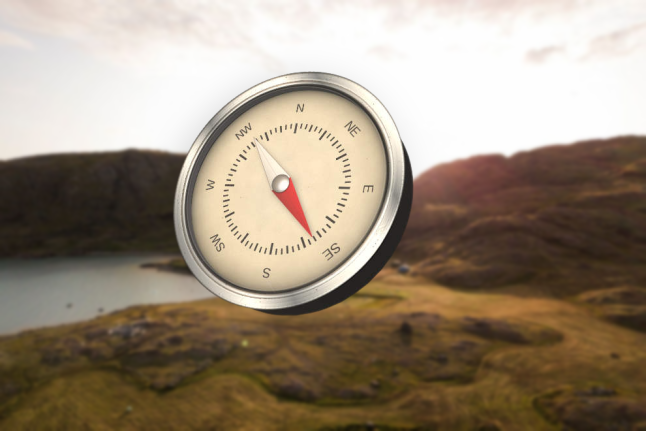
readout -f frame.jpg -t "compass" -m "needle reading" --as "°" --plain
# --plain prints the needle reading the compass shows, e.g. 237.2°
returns 140°
